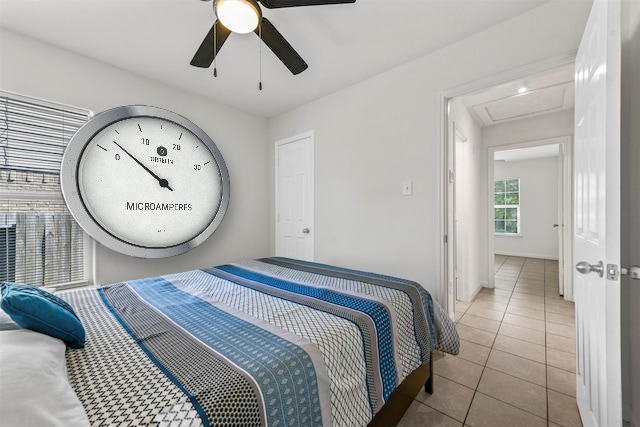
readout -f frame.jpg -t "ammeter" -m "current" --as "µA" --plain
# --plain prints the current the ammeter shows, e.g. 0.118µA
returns 2.5µA
